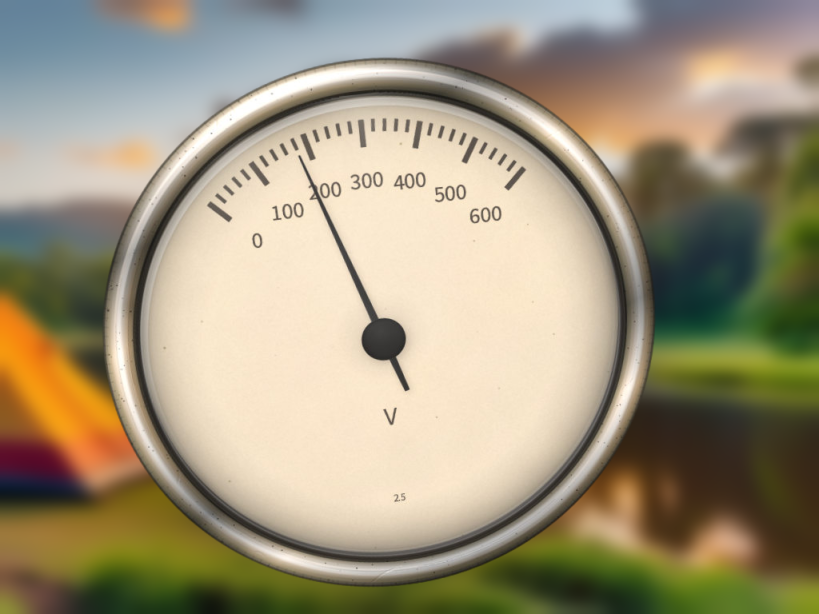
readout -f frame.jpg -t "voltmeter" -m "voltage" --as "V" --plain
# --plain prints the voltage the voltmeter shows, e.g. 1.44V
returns 180V
